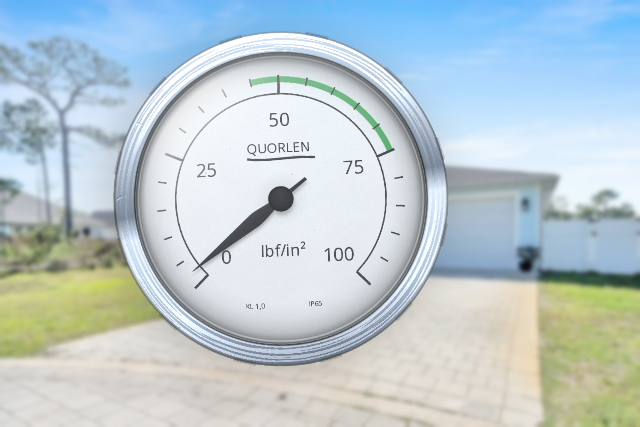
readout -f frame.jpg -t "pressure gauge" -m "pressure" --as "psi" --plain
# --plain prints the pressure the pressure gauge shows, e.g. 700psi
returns 2.5psi
